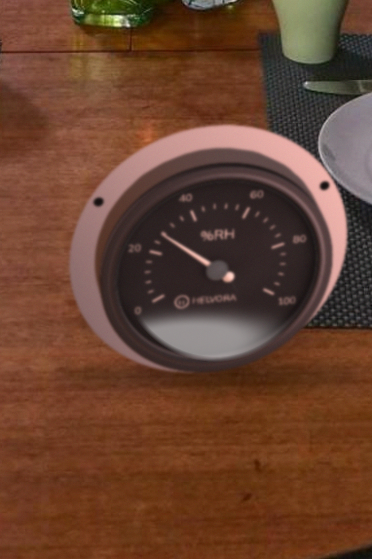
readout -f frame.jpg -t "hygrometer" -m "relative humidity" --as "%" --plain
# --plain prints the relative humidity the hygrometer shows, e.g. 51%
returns 28%
